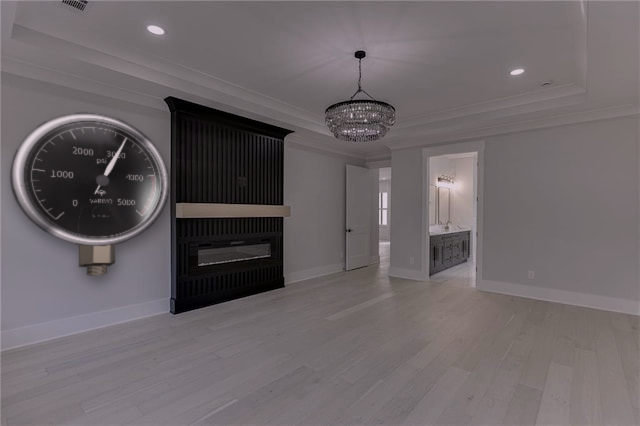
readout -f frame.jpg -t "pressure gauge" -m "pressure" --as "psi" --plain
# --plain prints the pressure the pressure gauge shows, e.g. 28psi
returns 3000psi
